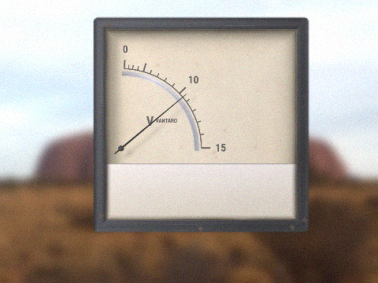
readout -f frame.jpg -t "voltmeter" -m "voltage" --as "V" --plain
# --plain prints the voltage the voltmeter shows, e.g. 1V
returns 10.5V
